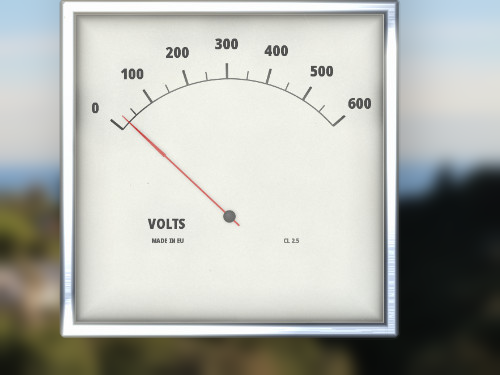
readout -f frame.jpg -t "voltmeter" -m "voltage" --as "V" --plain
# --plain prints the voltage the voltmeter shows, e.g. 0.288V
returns 25V
